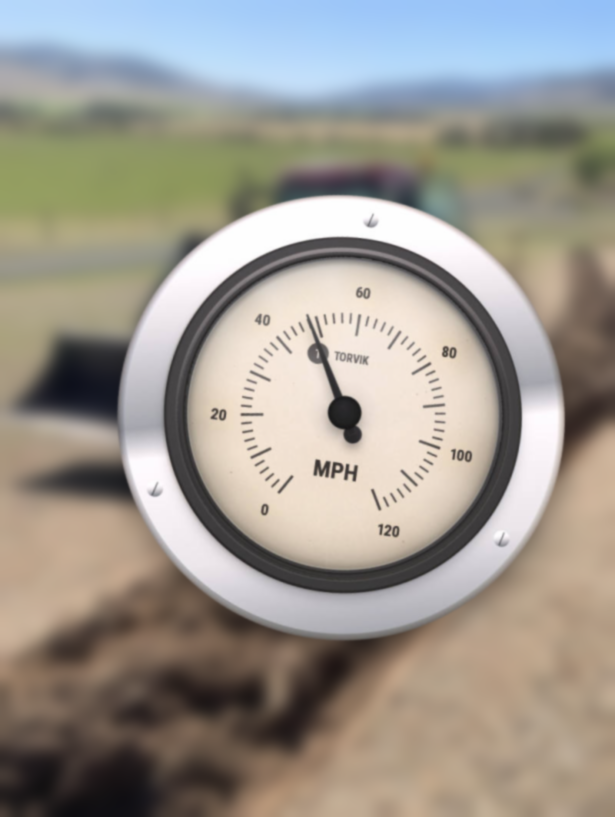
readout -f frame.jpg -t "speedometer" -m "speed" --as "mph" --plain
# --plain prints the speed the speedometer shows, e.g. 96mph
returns 48mph
